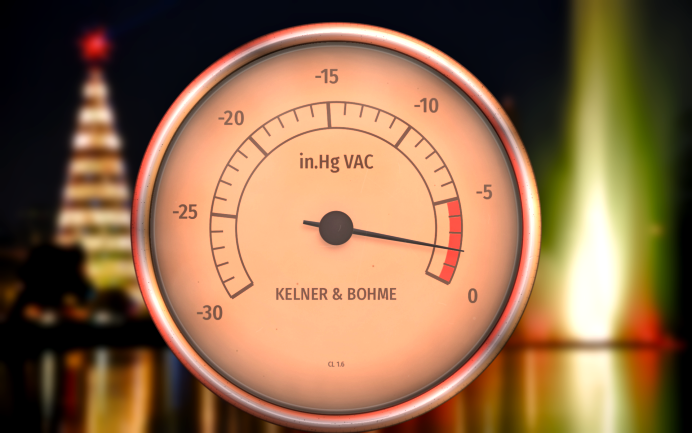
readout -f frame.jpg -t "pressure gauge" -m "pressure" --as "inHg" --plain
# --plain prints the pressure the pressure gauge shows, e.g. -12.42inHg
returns -2inHg
